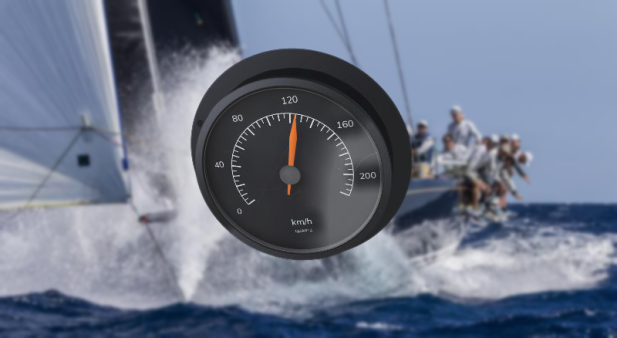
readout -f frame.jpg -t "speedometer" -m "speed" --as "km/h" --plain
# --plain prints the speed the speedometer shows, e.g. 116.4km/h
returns 125km/h
